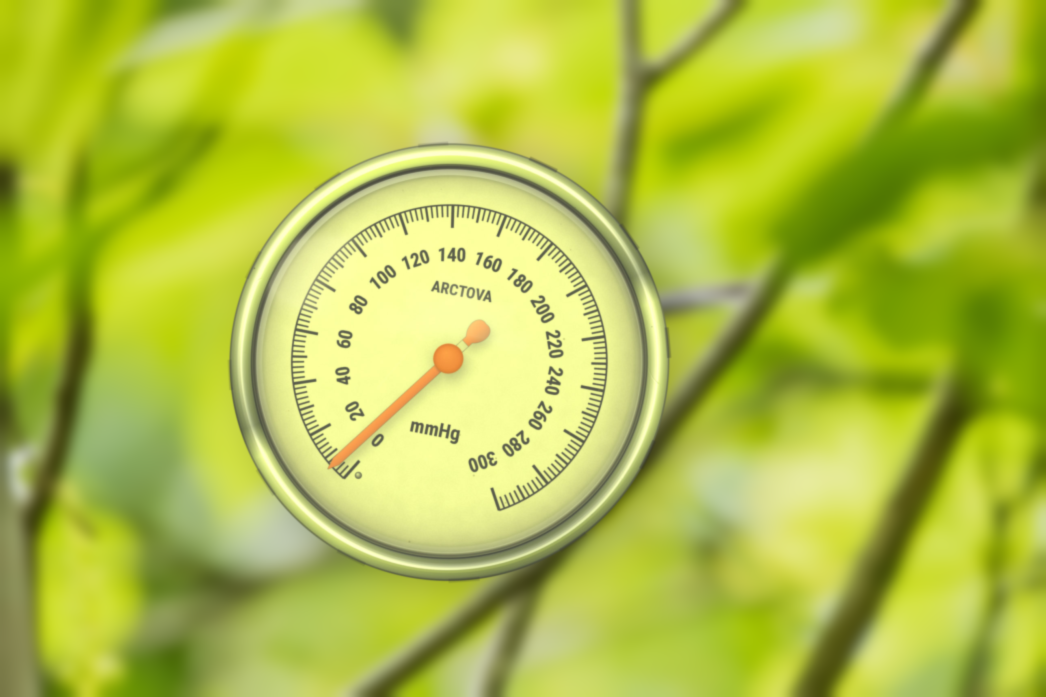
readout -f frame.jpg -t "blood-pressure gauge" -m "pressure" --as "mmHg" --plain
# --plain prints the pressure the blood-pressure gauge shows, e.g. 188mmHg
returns 6mmHg
